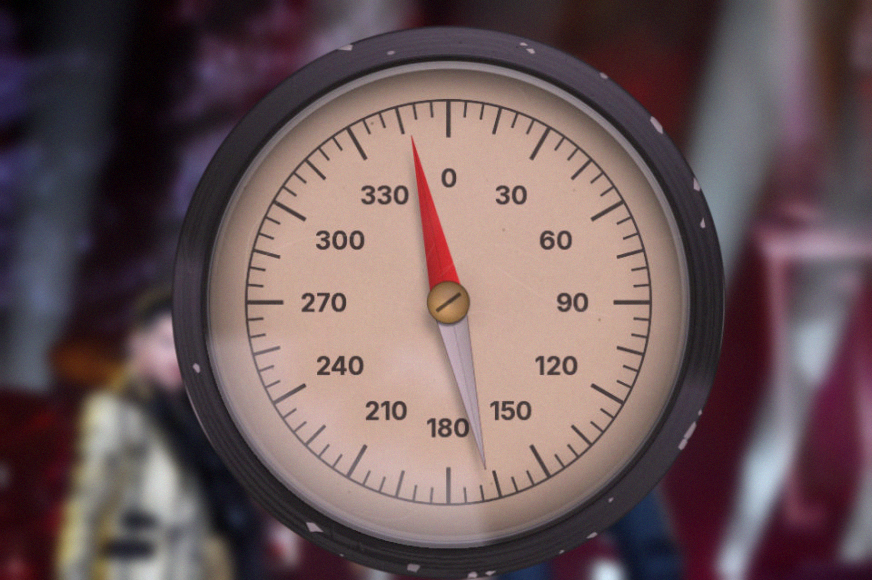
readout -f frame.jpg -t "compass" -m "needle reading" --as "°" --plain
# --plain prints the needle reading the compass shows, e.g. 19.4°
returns 347.5°
